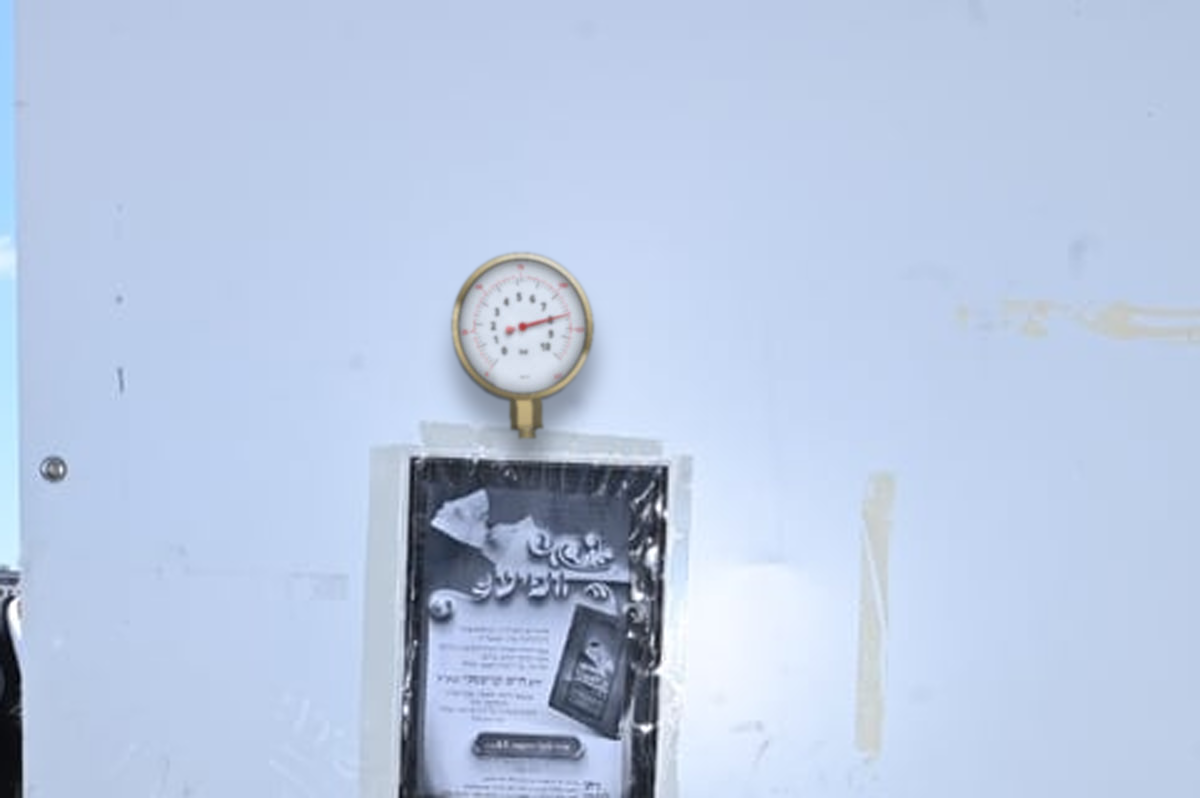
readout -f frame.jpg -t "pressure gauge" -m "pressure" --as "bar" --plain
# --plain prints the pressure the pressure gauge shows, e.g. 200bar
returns 8bar
